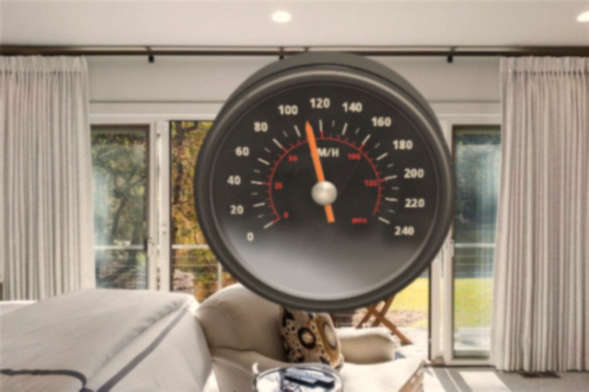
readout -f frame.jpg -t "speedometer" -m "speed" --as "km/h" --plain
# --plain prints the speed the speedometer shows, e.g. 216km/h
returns 110km/h
